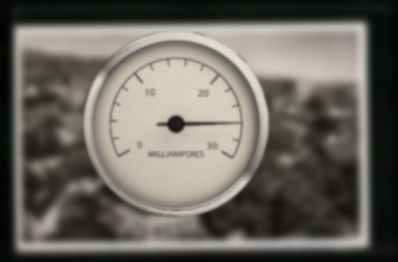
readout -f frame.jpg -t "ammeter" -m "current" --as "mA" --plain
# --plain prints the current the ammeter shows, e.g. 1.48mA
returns 26mA
